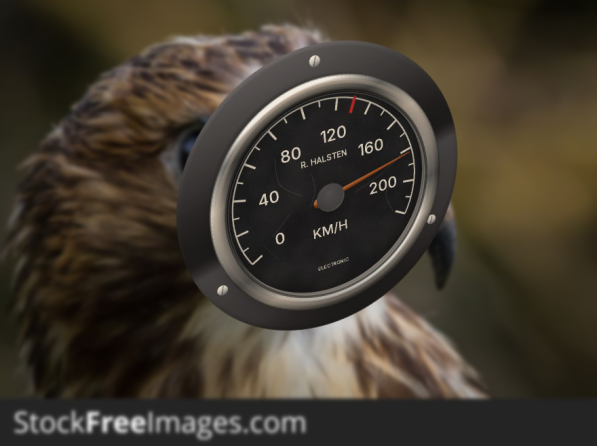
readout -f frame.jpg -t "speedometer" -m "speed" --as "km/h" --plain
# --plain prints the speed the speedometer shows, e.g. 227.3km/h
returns 180km/h
